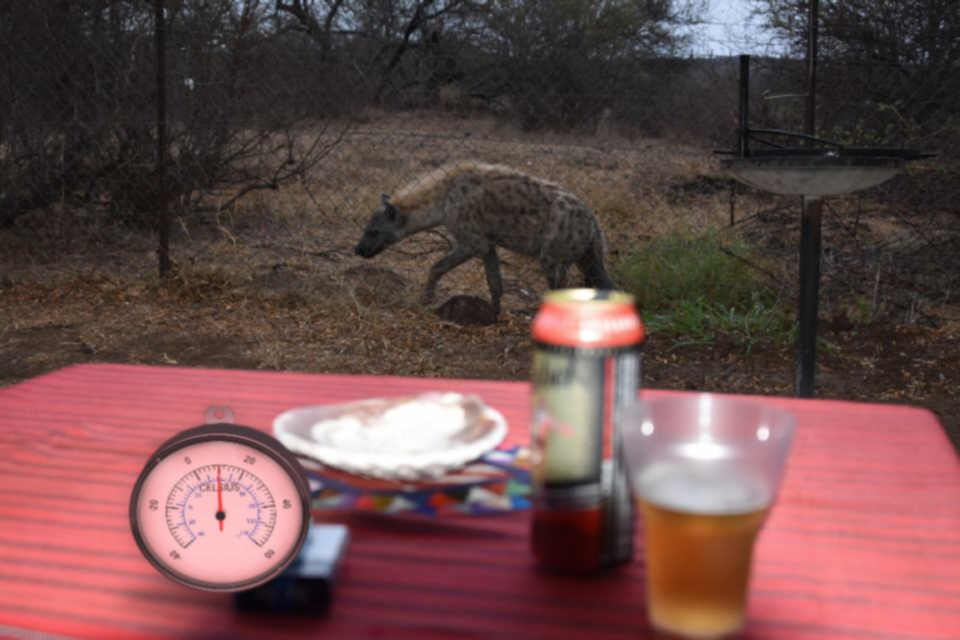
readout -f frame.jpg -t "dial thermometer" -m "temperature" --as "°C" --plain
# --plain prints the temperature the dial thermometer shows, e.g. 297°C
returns 10°C
